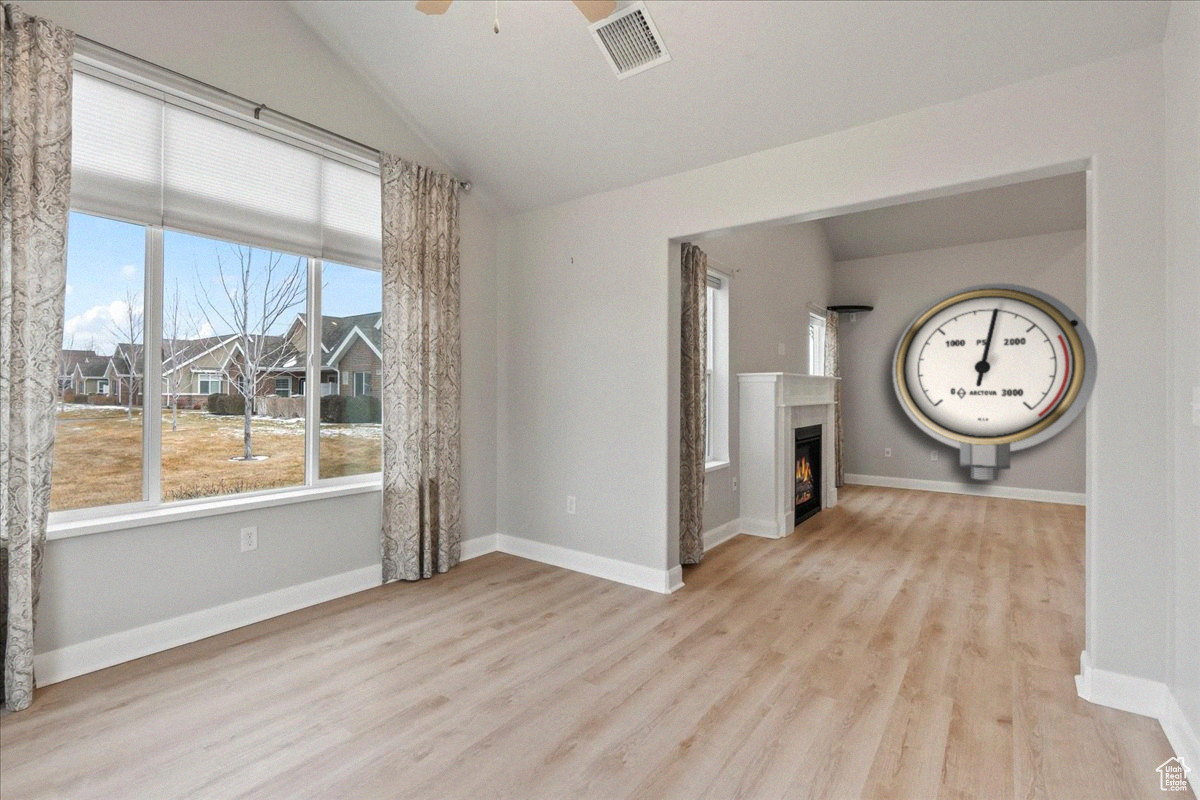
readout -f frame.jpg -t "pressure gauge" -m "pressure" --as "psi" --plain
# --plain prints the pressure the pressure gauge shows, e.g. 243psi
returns 1600psi
